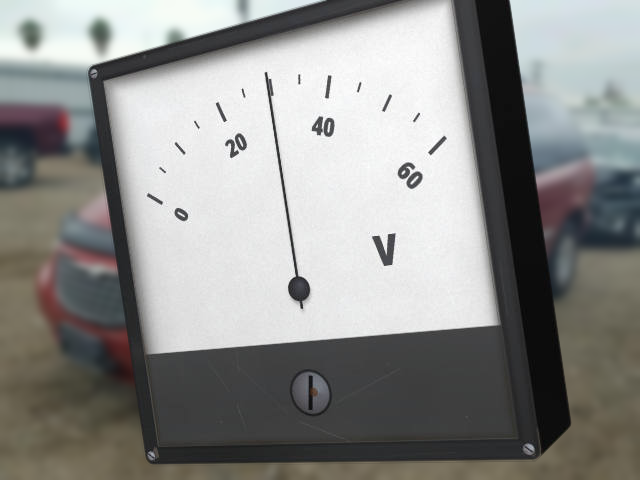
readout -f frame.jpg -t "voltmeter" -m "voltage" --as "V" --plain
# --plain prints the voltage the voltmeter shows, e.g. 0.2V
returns 30V
